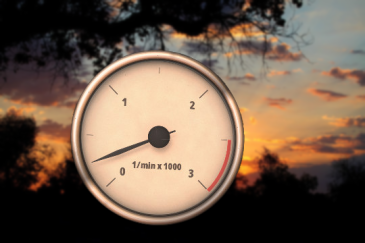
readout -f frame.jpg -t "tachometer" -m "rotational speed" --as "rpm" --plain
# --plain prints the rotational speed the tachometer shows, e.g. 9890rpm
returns 250rpm
